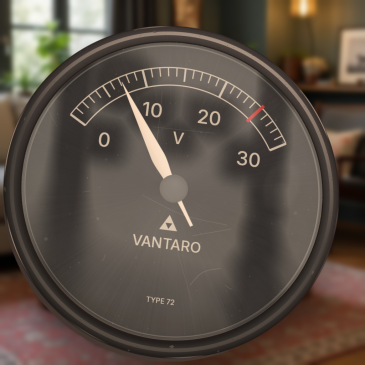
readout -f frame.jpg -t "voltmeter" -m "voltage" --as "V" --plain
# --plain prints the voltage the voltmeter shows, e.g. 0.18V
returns 7V
